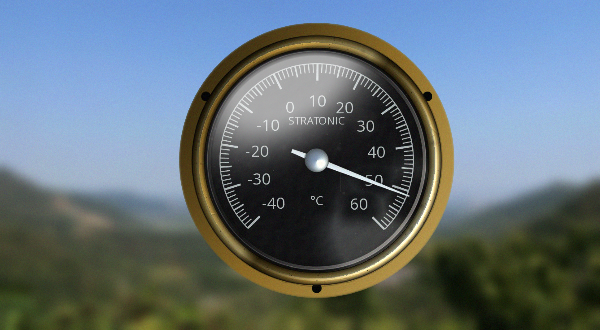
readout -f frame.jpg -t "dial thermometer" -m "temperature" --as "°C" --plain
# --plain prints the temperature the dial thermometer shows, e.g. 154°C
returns 51°C
